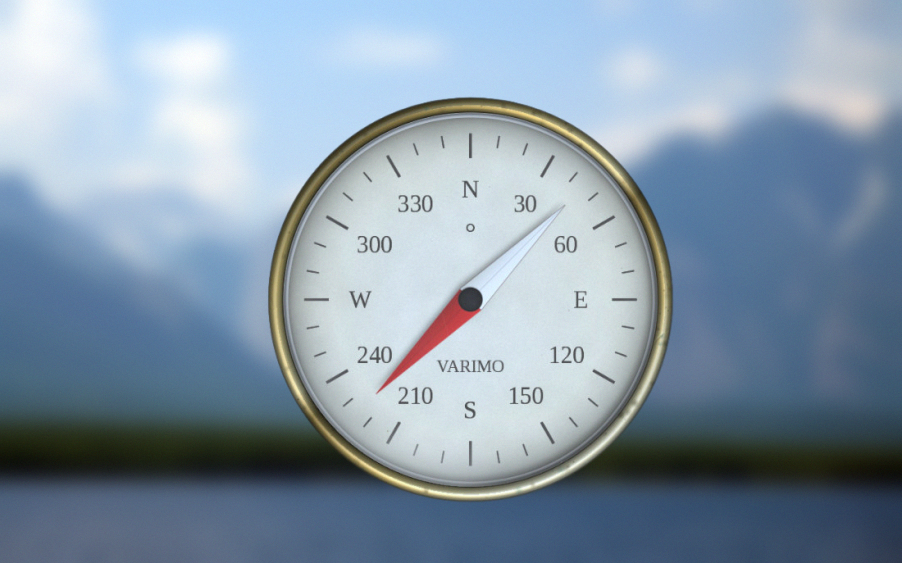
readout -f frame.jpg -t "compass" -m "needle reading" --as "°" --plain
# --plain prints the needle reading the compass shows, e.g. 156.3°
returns 225°
